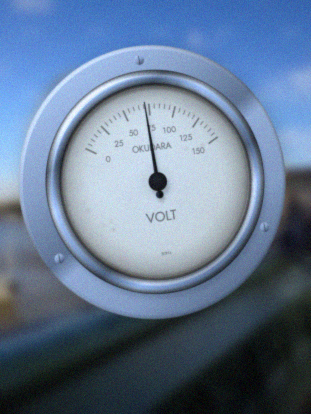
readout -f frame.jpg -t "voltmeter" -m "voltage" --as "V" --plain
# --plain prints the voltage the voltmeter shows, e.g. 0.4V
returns 70V
